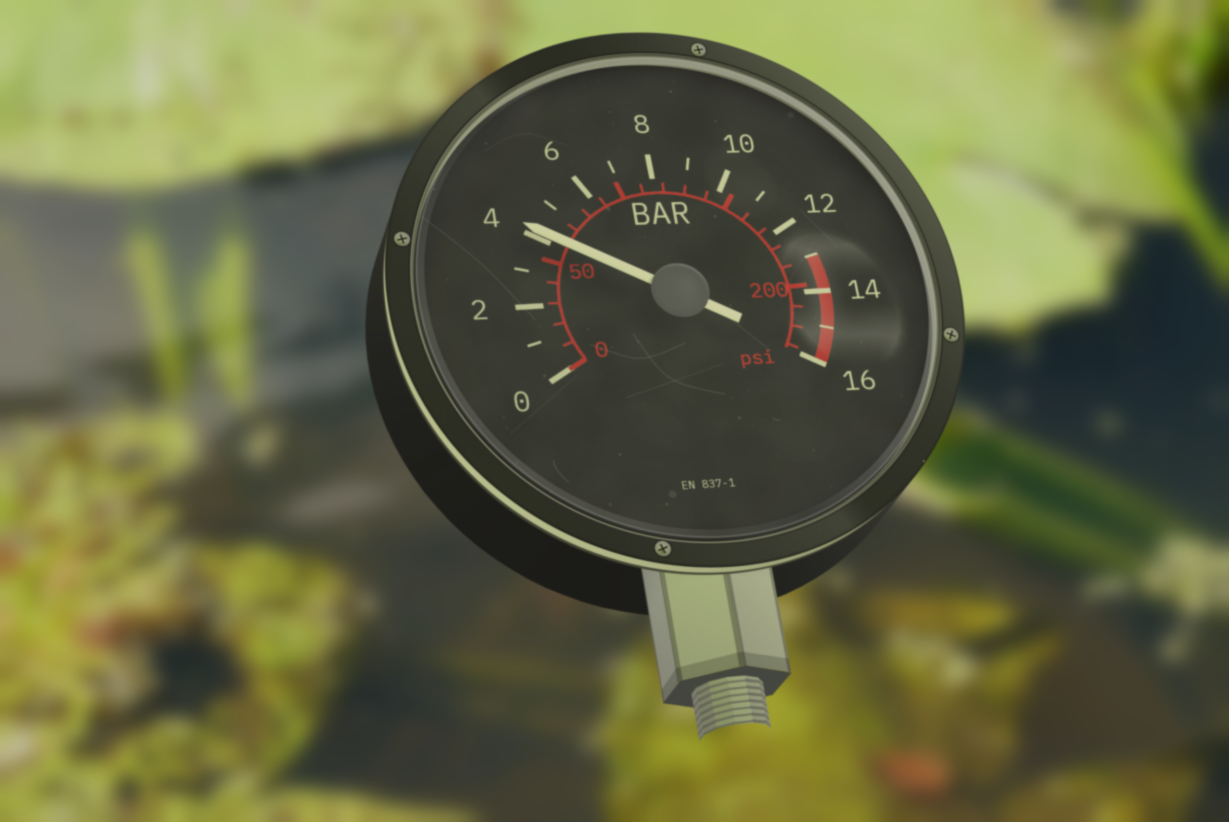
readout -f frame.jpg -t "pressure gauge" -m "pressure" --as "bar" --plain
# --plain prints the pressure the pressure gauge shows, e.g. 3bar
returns 4bar
